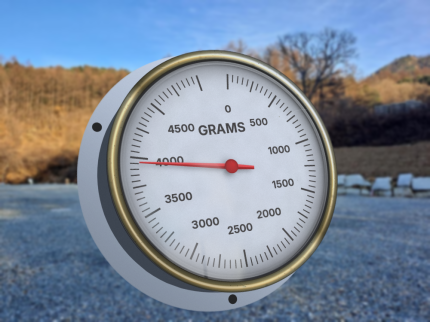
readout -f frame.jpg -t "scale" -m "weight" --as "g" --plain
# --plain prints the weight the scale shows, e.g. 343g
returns 3950g
